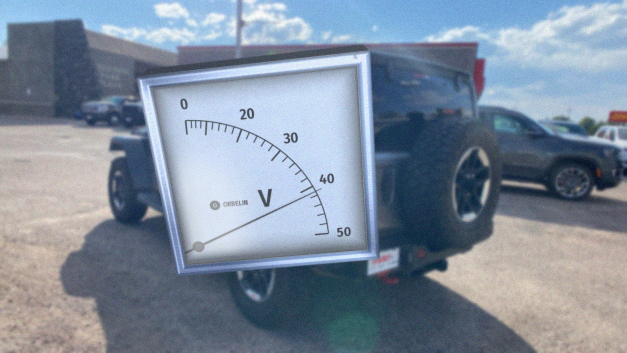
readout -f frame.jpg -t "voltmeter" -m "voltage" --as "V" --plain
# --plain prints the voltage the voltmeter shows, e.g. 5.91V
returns 41V
